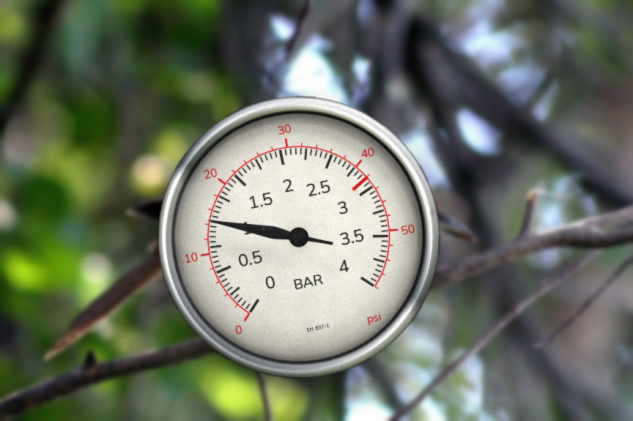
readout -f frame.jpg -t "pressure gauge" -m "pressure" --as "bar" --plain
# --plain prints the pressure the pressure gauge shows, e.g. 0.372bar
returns 1bar
